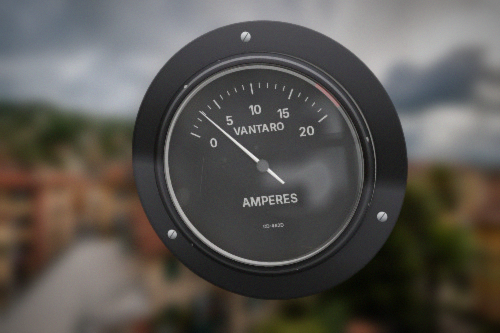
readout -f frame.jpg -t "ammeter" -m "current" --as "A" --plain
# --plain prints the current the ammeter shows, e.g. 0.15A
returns 3A
